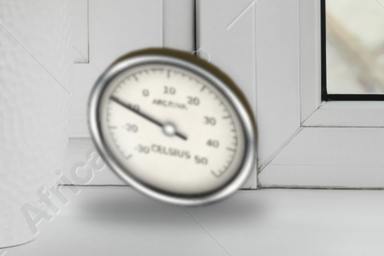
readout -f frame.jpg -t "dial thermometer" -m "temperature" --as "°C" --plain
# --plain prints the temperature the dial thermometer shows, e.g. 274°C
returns -10°C
